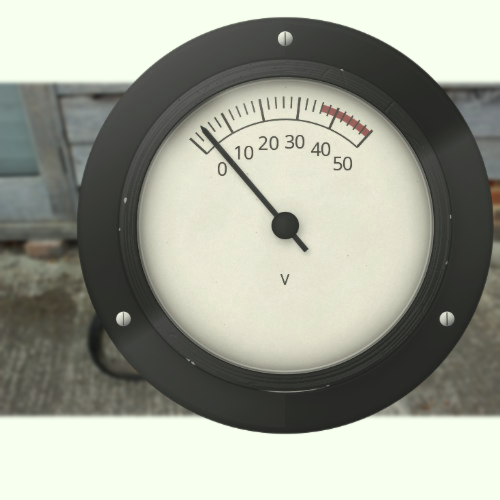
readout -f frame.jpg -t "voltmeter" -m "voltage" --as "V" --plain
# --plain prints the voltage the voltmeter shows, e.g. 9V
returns 4V
